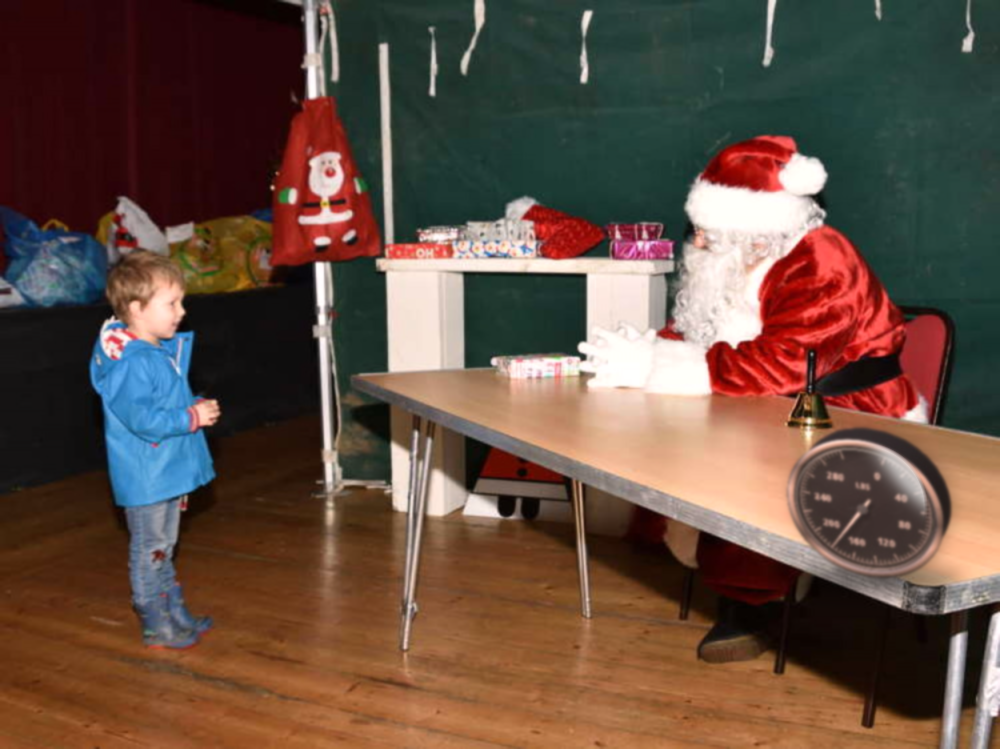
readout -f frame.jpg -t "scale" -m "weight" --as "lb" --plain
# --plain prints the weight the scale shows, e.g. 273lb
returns 180lb
